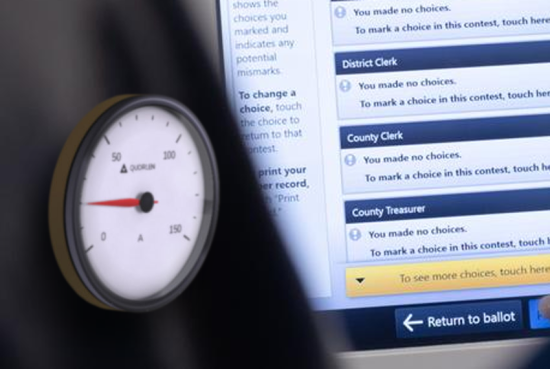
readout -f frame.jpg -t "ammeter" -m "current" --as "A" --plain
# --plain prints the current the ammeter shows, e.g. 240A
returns 20A
